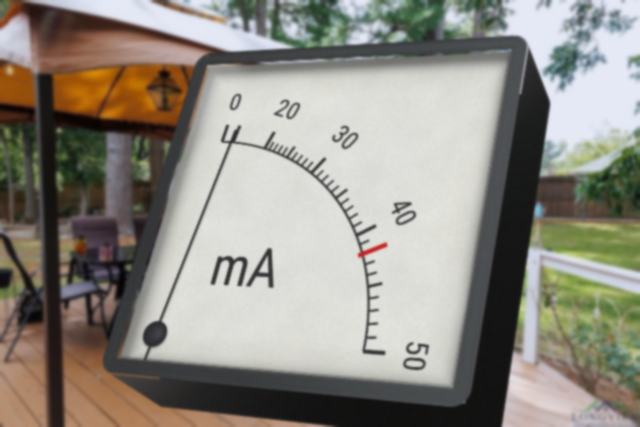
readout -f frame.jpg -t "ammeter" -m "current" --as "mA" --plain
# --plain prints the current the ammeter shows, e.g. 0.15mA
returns 10mA
